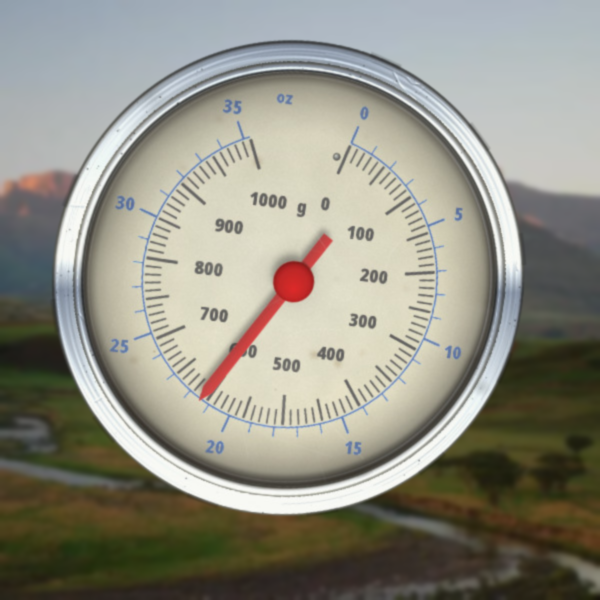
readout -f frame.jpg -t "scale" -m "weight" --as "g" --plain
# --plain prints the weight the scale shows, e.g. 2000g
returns 610g
